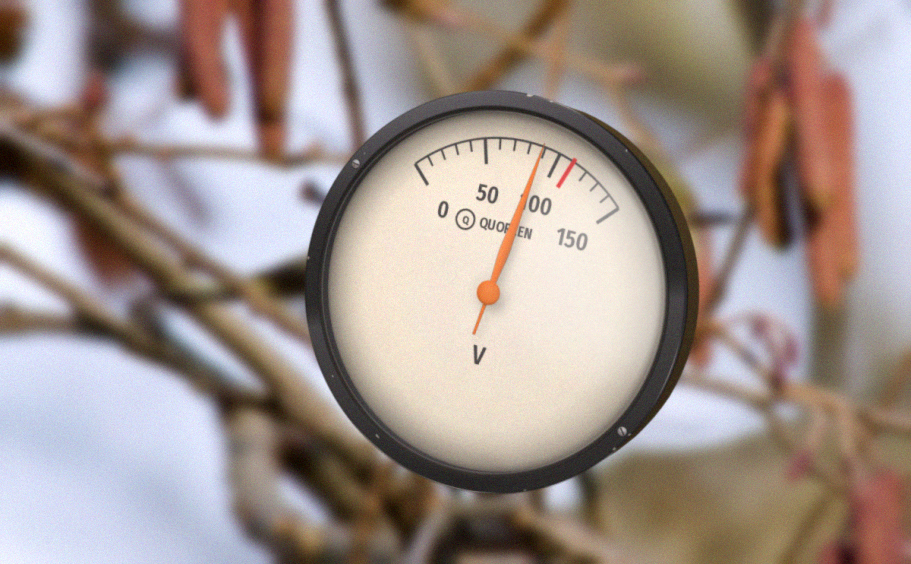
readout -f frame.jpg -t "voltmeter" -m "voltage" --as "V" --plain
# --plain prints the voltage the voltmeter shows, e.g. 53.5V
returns 90V
